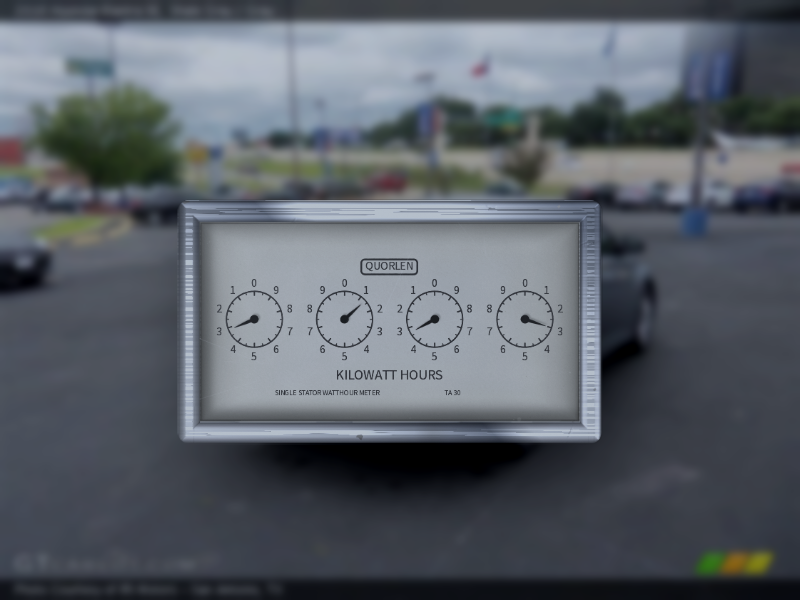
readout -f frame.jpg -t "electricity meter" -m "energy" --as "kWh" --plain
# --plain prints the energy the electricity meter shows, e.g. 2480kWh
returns 3133kWh
